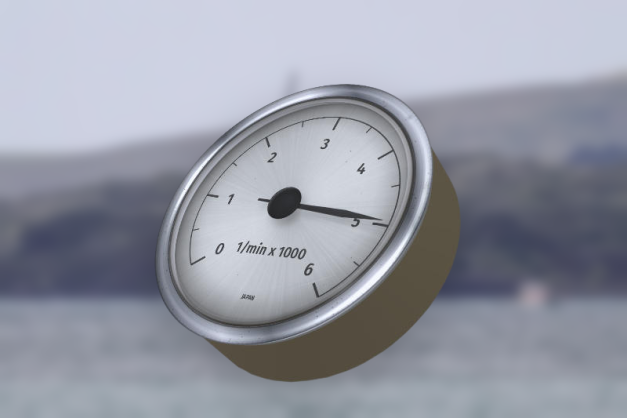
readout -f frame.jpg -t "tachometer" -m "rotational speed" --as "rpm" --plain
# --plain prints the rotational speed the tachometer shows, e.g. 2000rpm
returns 5000rpm
